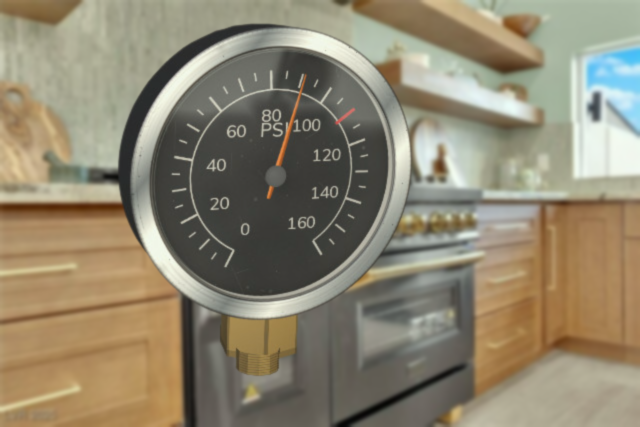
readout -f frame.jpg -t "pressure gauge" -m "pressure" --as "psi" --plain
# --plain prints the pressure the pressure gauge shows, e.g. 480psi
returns 90psi
